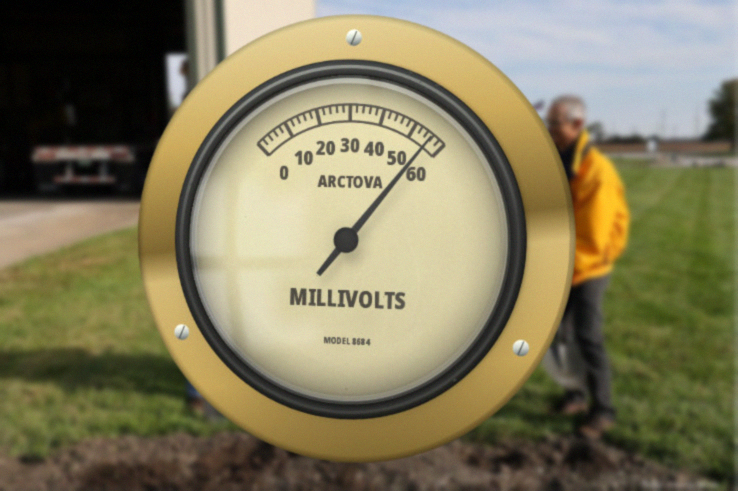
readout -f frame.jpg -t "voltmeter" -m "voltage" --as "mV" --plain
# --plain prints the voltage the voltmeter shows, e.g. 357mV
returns 56mV
